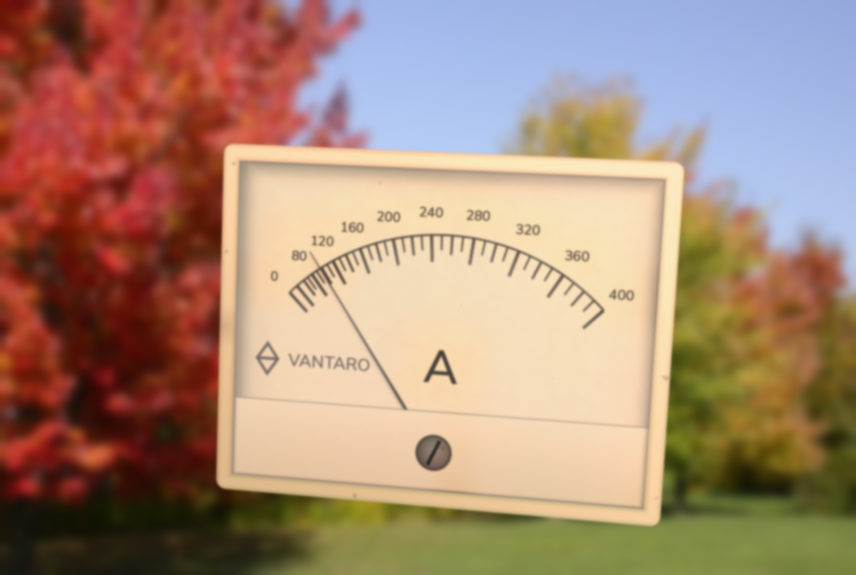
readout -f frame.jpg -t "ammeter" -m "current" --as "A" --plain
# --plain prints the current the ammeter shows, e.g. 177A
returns 100A
